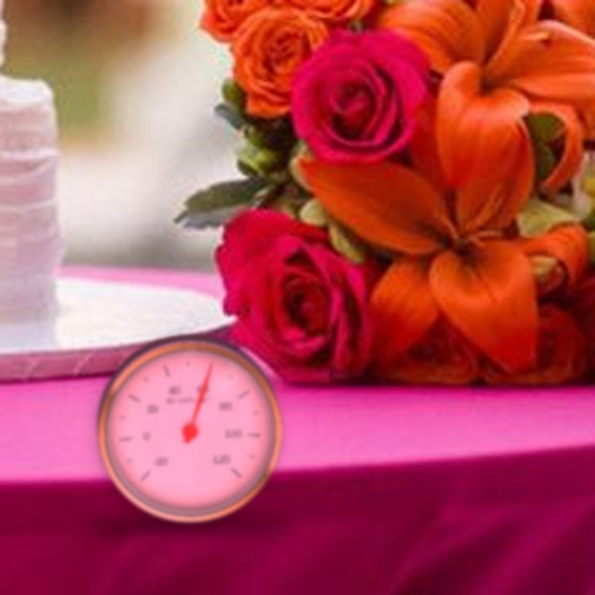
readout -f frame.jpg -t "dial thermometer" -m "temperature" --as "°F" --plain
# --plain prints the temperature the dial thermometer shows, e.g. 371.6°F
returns 60°F
